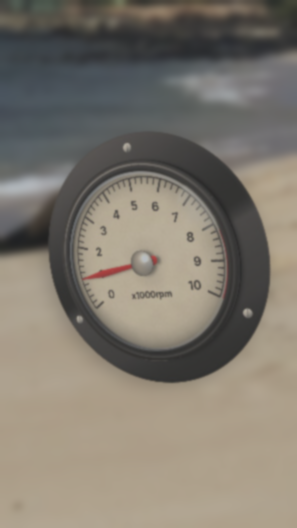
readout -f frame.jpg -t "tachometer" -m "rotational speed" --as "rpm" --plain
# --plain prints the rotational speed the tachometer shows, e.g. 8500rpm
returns 1000rpm
